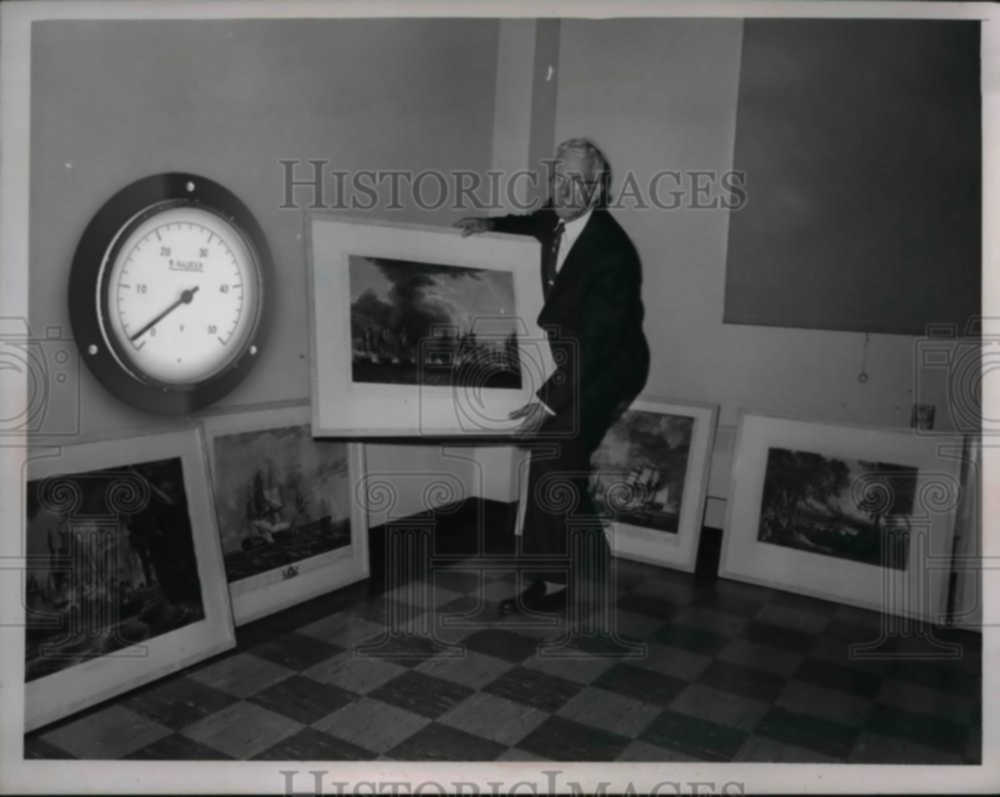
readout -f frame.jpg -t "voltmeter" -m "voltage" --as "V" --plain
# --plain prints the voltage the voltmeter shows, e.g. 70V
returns 2V
